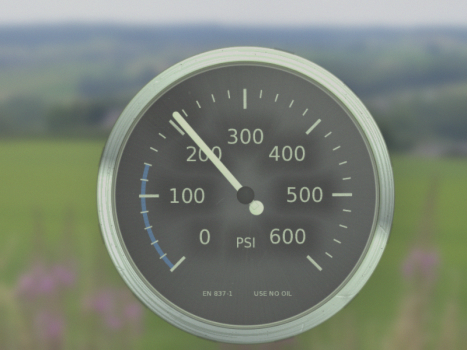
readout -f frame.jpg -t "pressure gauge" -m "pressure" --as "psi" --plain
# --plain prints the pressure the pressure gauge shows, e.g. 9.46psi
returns 210psi
